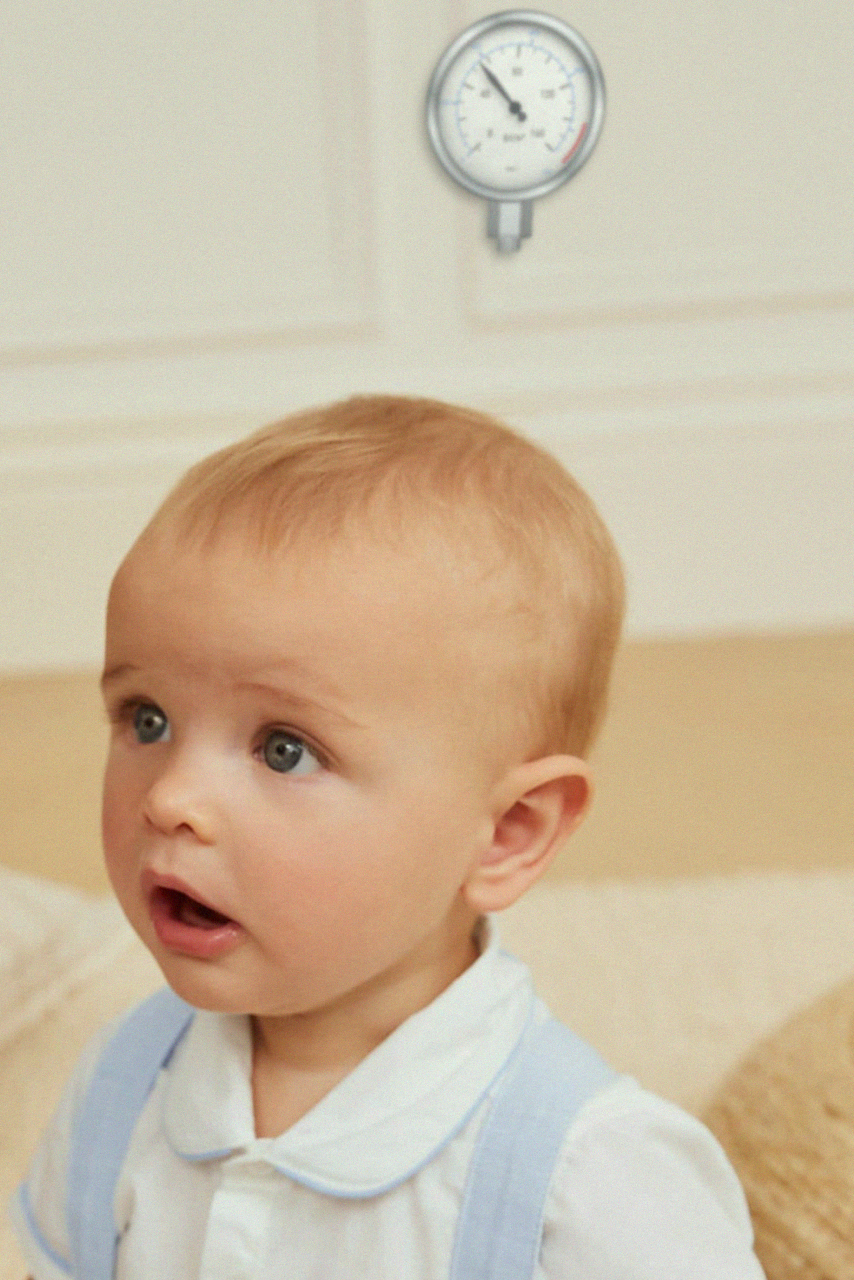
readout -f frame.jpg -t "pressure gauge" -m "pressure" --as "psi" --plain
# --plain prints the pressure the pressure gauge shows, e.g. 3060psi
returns 55psi
